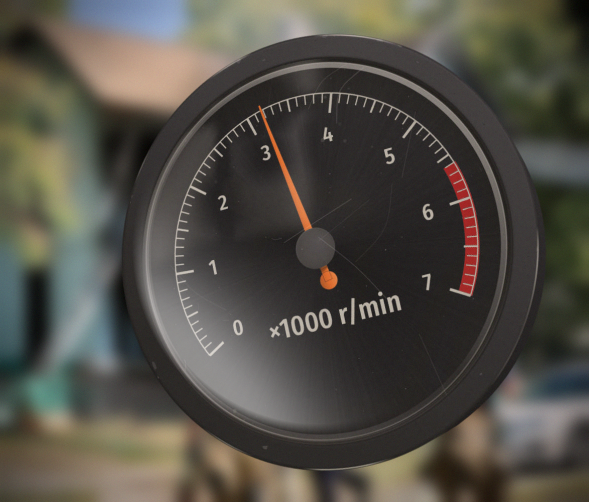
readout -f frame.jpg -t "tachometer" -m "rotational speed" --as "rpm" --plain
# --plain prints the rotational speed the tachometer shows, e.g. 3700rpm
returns 3200rpm
